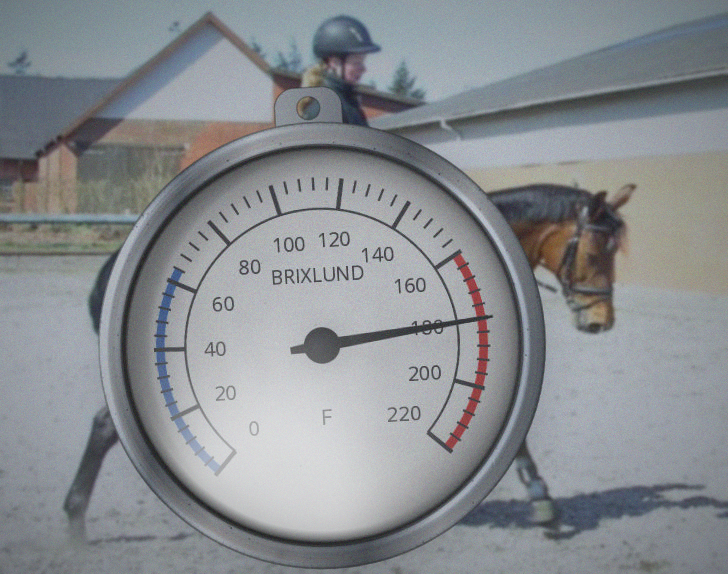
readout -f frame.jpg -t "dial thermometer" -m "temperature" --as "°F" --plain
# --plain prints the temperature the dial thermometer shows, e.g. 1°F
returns 180°F
